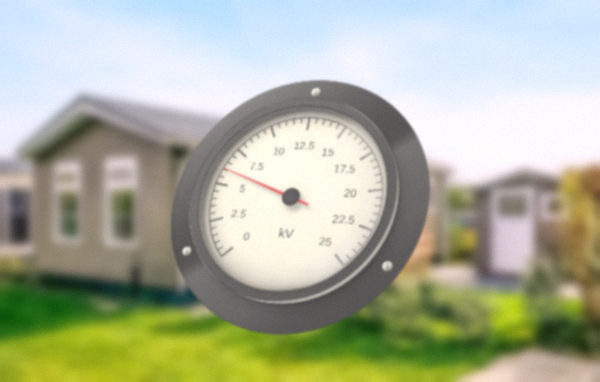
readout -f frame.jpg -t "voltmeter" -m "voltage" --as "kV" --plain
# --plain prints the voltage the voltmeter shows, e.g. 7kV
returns 6kV
